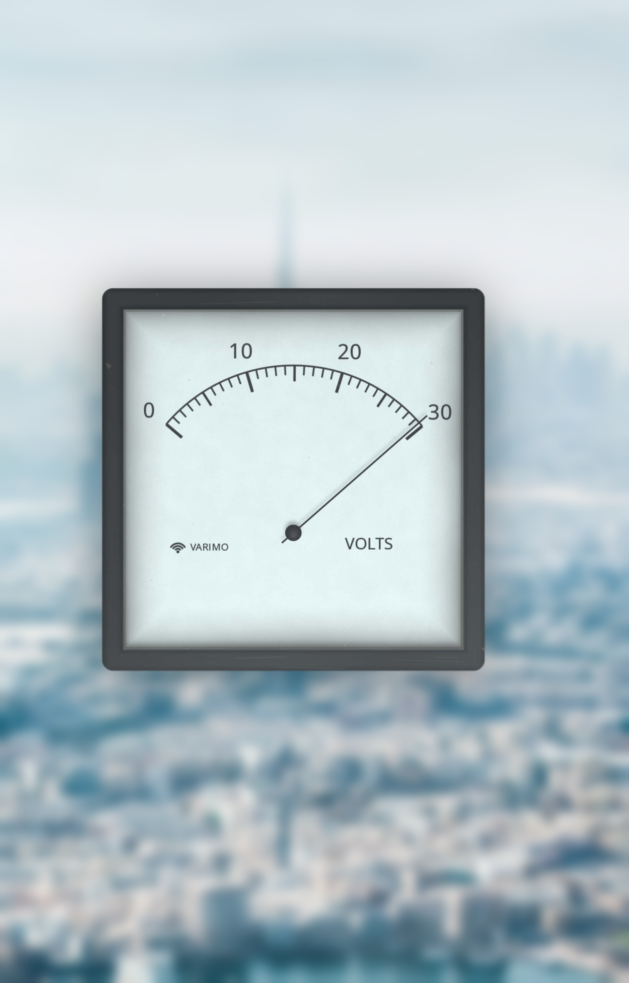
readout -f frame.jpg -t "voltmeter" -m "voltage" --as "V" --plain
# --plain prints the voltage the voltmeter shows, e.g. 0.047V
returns 29.5V
